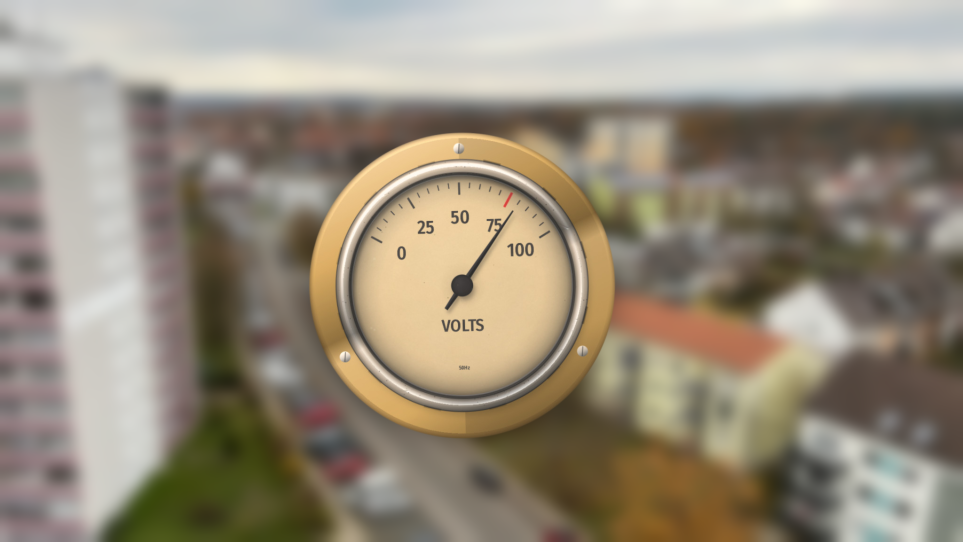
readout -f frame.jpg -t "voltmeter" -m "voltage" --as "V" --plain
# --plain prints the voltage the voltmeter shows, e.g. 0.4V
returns 80V
